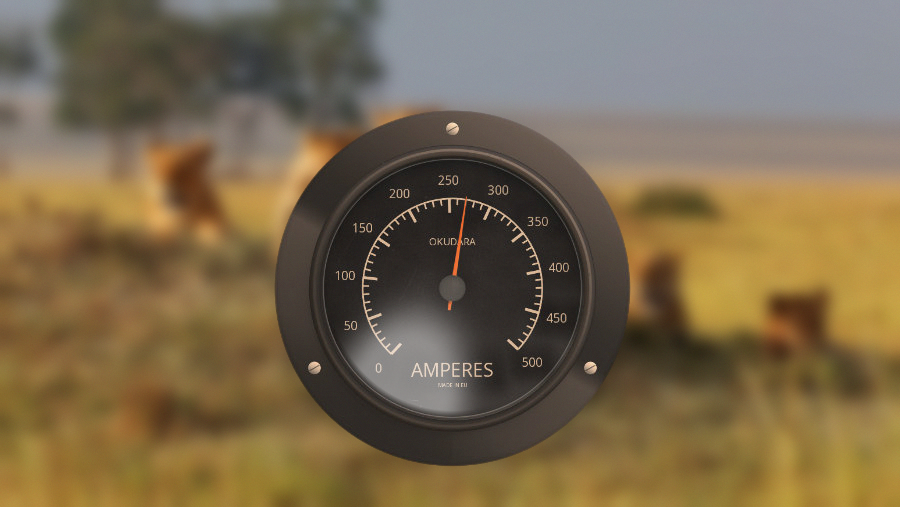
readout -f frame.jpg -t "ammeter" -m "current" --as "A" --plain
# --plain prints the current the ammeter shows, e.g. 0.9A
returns 270A
